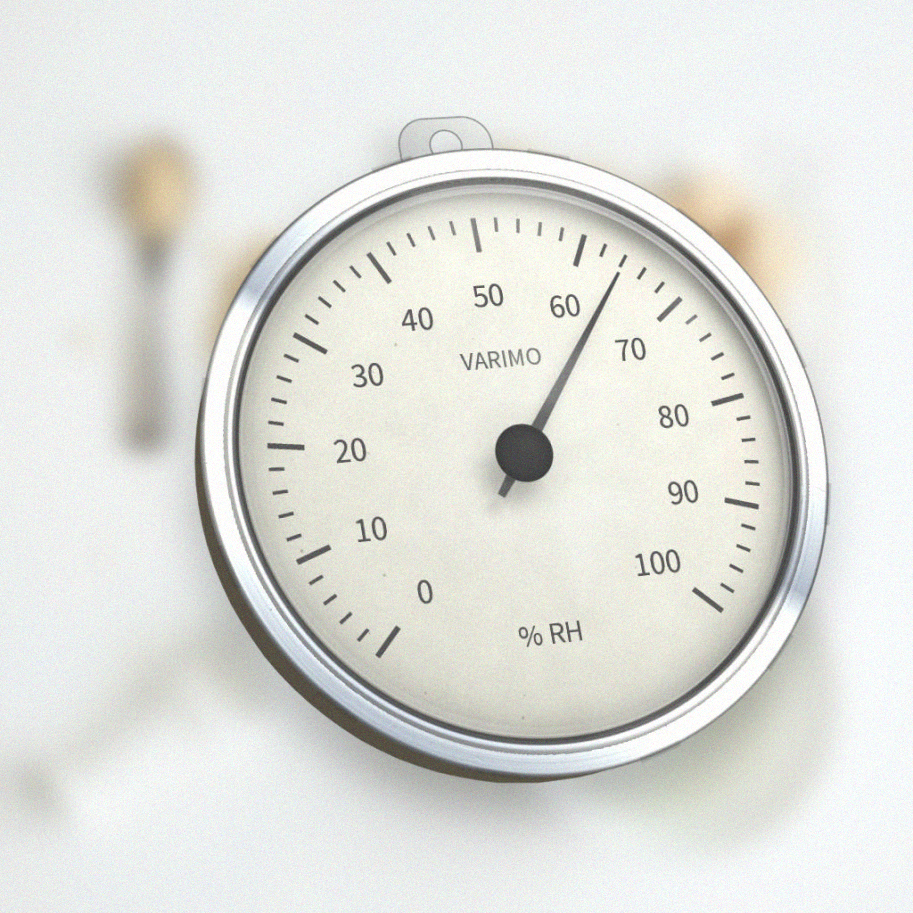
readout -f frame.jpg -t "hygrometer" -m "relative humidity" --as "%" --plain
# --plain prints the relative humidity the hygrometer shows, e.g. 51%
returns 64%
